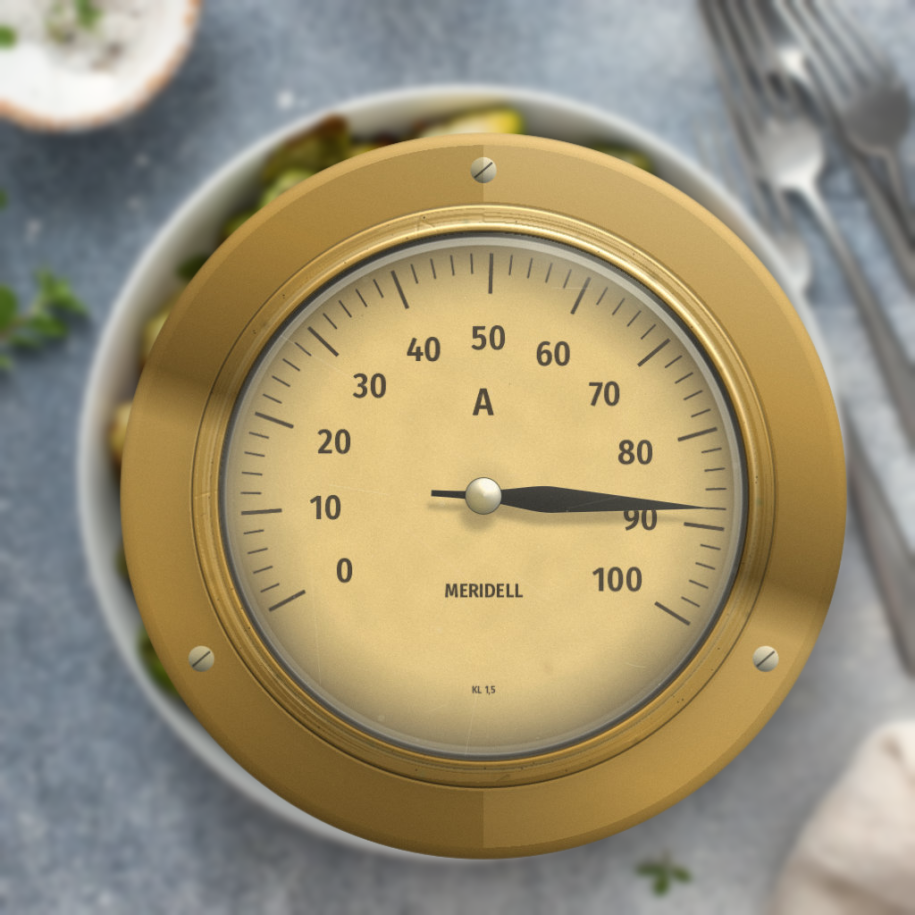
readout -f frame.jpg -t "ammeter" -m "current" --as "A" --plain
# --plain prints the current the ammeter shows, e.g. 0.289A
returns 88A
